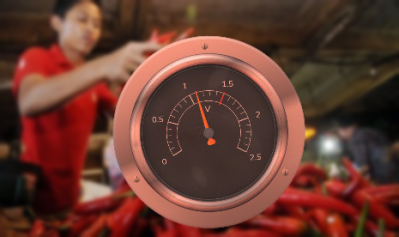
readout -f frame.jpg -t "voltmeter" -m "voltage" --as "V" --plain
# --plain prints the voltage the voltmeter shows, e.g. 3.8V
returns 1.1V
